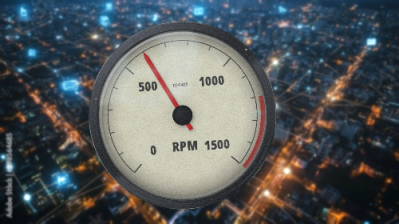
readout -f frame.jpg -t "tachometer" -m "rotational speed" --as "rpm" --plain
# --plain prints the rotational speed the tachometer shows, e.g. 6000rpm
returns 600rpm
